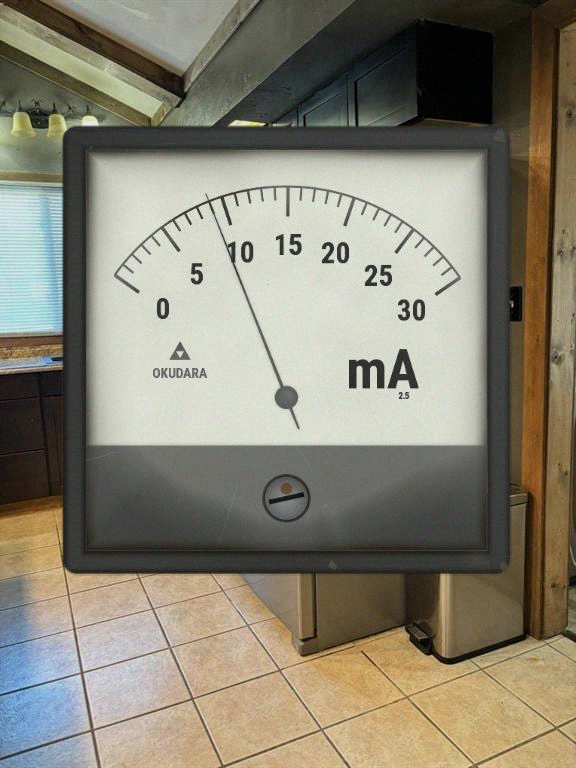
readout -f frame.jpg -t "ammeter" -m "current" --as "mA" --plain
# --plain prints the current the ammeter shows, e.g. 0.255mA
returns 9mA
